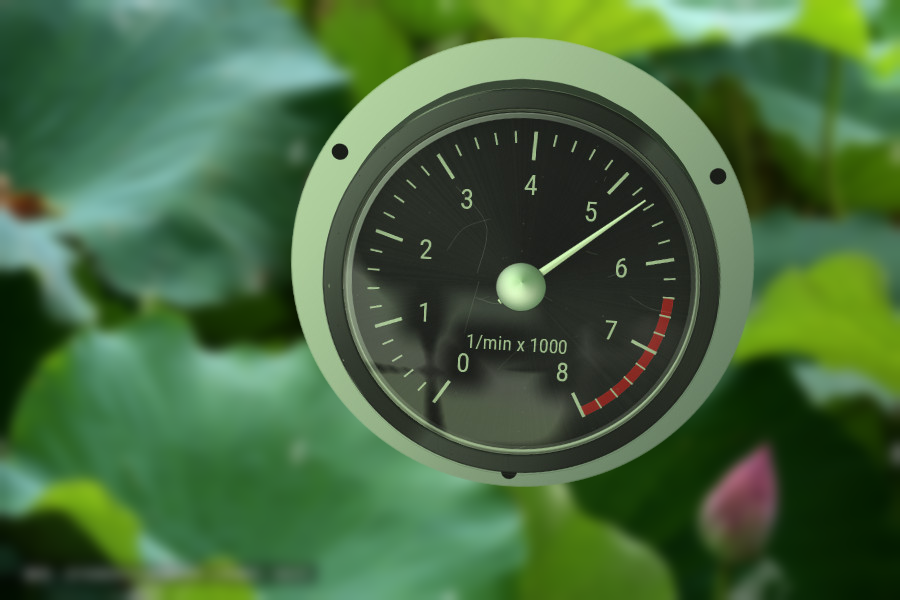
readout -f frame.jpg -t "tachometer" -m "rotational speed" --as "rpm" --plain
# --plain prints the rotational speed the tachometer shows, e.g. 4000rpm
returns 5300rpm
